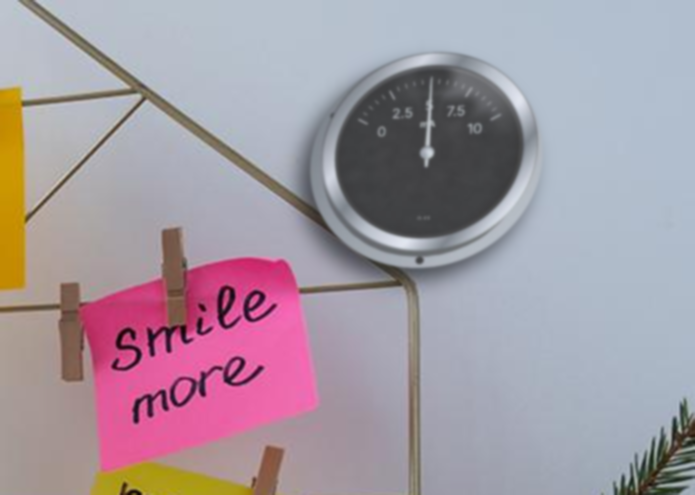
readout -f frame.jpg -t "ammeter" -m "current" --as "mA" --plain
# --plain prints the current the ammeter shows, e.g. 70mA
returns 5mA
